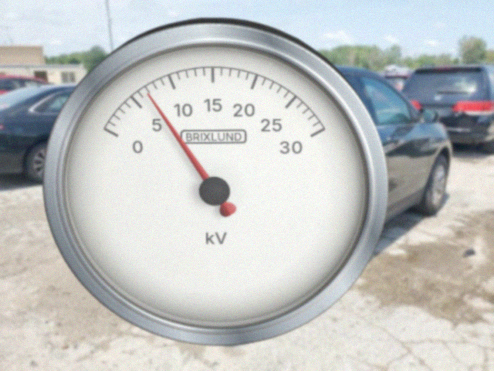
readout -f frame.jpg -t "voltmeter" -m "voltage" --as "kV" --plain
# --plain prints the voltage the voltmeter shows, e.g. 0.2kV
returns 7kV
